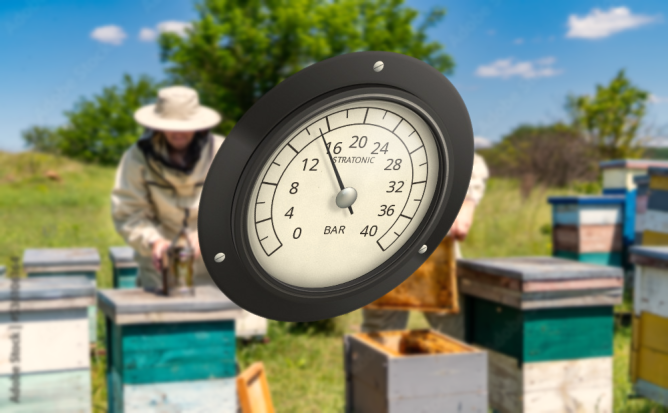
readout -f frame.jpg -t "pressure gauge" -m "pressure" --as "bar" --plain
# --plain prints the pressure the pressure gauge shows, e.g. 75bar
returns 15bar
